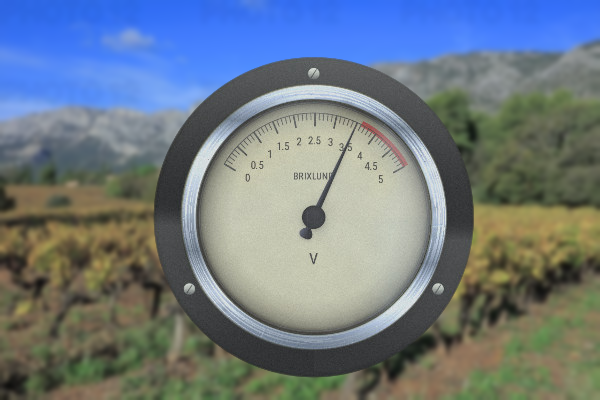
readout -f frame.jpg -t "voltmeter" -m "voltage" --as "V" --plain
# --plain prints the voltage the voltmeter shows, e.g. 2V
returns 3.5V
